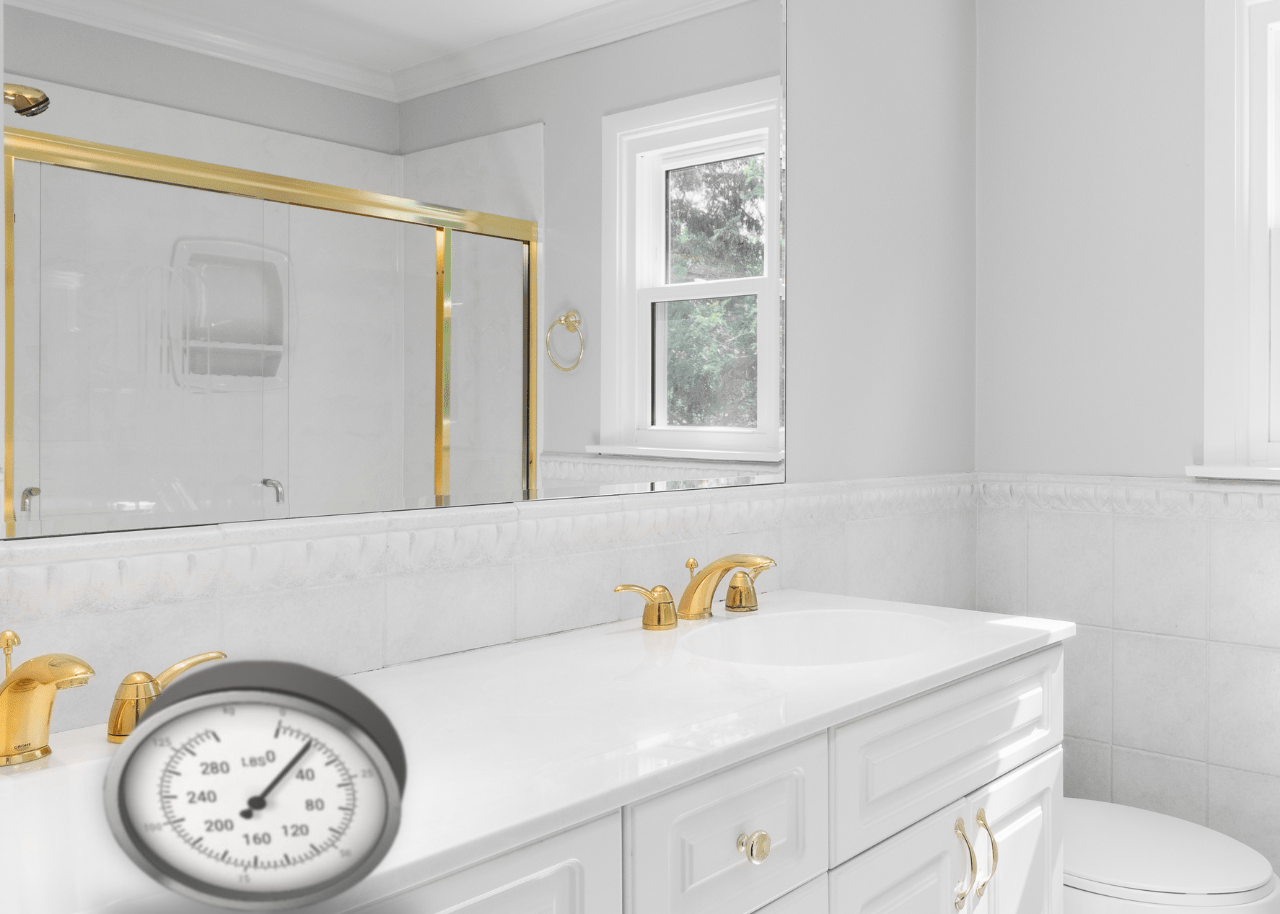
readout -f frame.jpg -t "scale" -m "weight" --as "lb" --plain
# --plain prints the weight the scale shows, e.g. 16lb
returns 20lb
